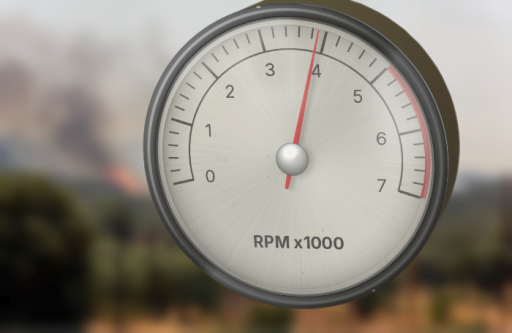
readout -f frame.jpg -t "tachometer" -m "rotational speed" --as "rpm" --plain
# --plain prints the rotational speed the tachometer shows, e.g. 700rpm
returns 3900rpm
